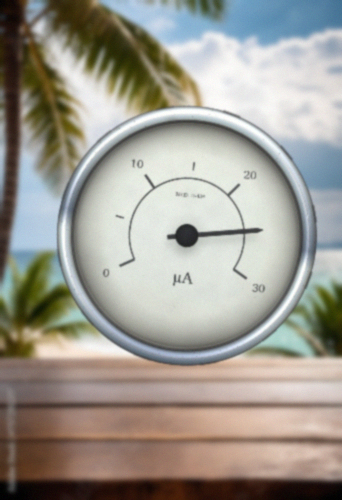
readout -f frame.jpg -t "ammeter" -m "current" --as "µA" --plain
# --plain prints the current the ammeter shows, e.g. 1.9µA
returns 25µA
